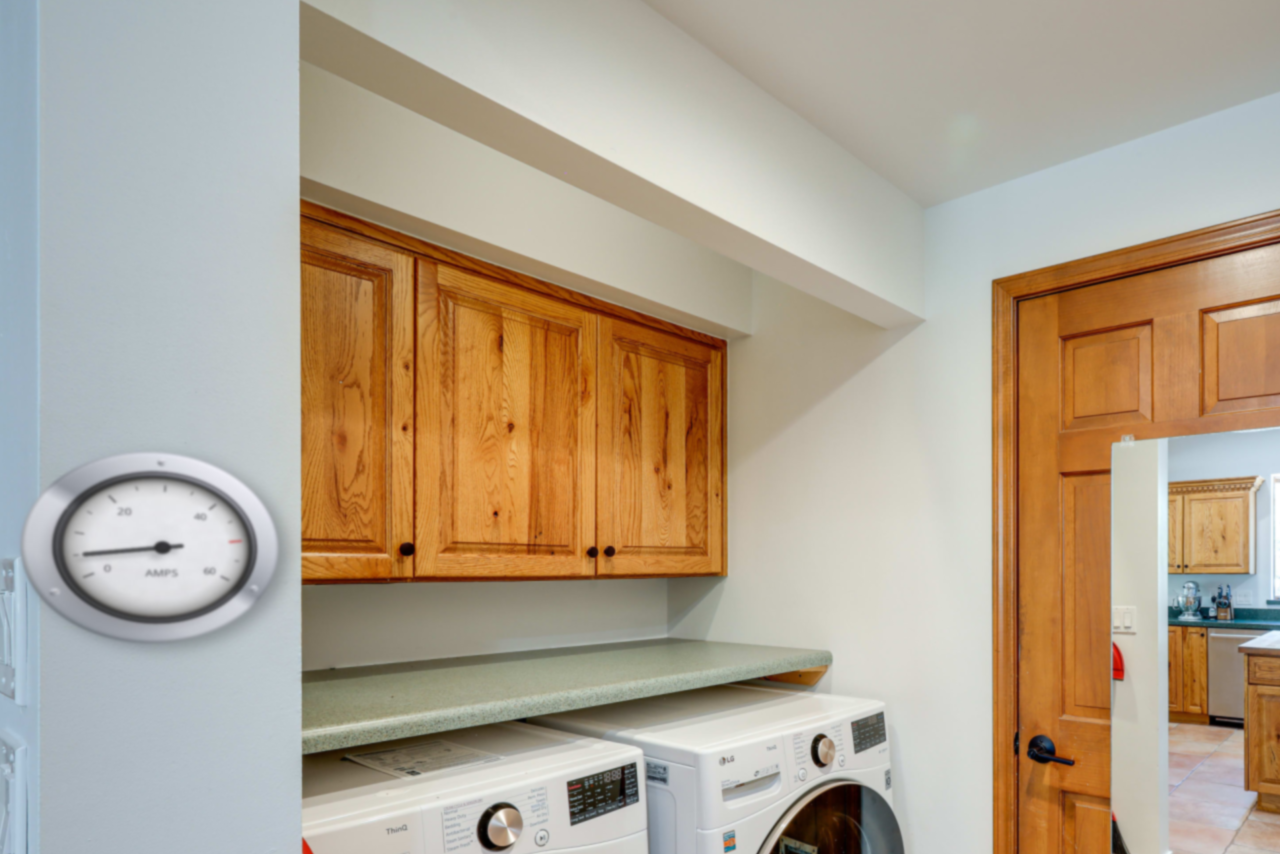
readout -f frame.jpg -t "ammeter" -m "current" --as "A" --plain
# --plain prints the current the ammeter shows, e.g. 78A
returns 5A
